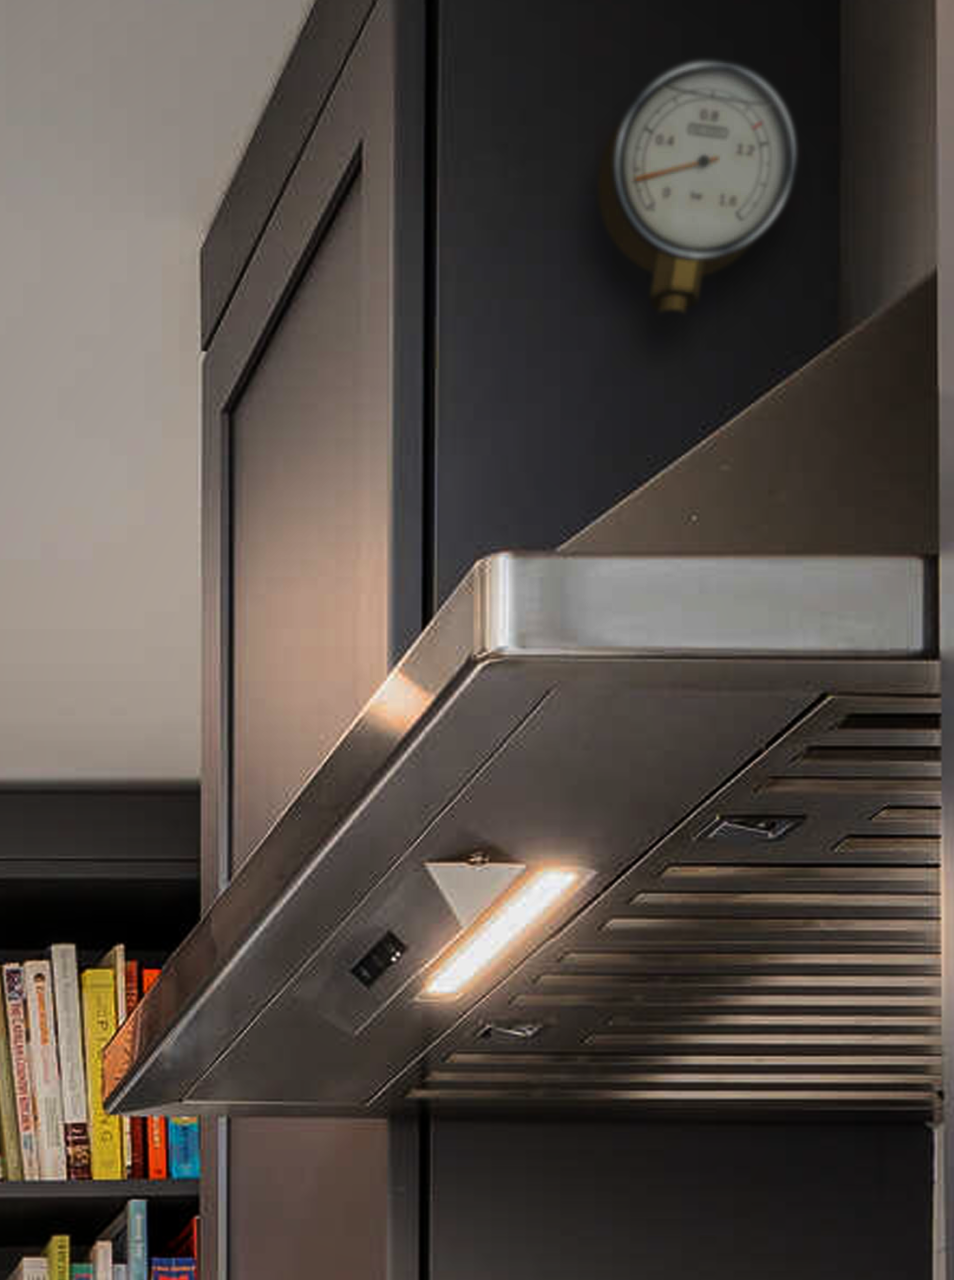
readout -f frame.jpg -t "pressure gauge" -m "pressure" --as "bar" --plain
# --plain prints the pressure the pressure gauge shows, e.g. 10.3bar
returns 0.15bar
